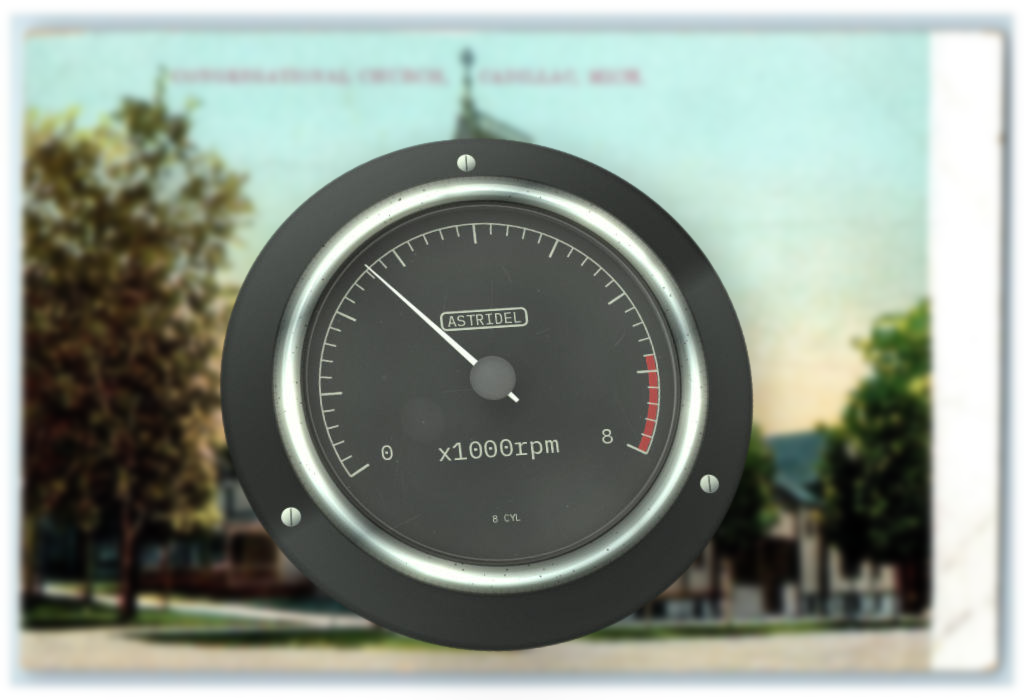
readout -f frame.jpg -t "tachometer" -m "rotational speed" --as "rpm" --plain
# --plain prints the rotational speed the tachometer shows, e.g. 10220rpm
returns 2600rpm
